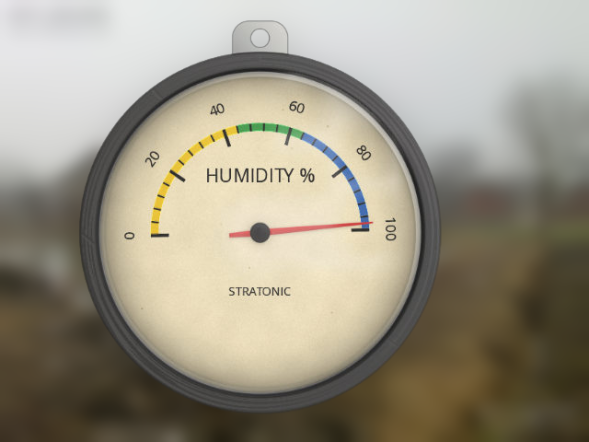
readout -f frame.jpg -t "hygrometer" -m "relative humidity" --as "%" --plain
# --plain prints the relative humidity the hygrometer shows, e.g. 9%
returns 98%
